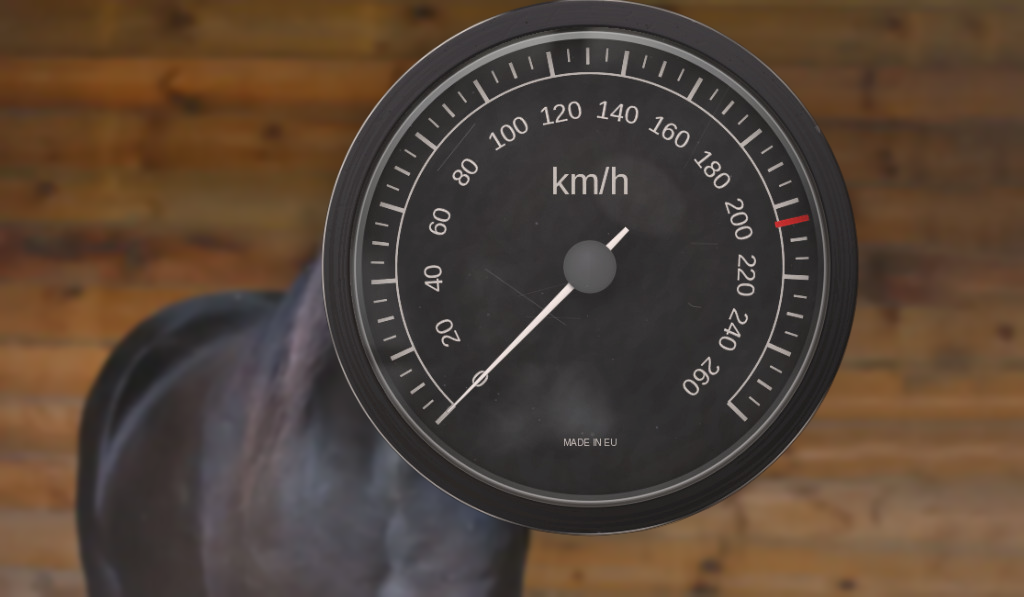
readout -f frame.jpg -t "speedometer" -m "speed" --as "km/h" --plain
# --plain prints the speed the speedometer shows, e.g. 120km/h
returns 0km/h
